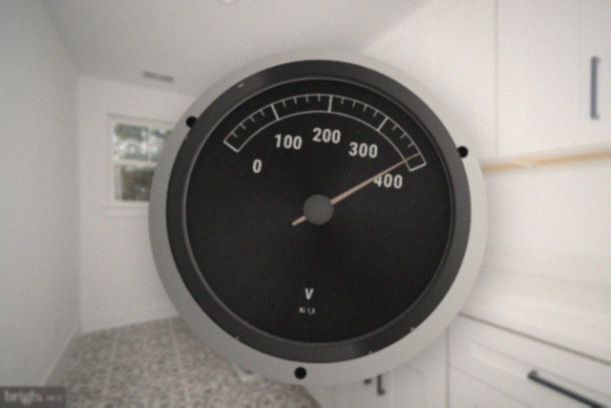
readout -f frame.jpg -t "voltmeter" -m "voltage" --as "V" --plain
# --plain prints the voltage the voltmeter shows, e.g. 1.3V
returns 380V
